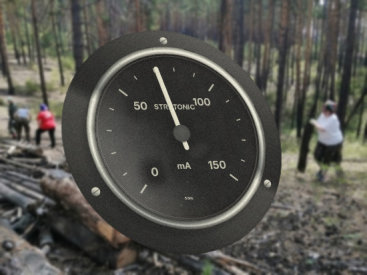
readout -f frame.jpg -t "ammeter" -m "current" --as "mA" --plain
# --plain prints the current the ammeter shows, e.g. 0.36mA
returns 70mA
